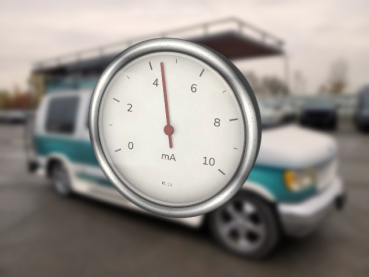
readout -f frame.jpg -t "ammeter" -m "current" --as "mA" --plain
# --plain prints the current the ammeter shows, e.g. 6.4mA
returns 4.5mA
